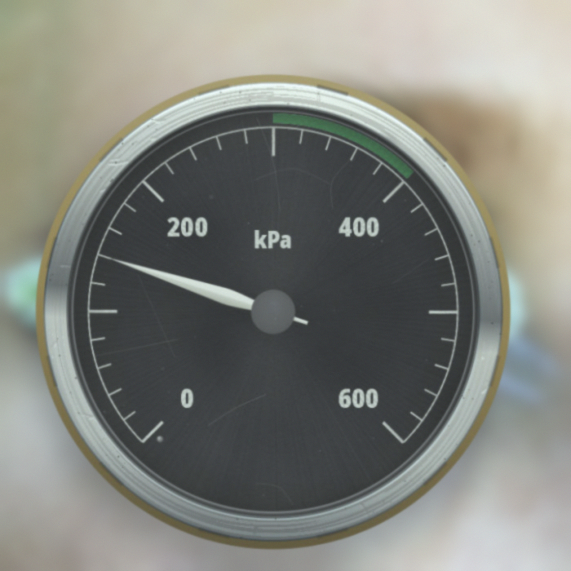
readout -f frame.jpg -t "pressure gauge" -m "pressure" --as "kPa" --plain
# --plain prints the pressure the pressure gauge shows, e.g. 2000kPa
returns 140kPa
